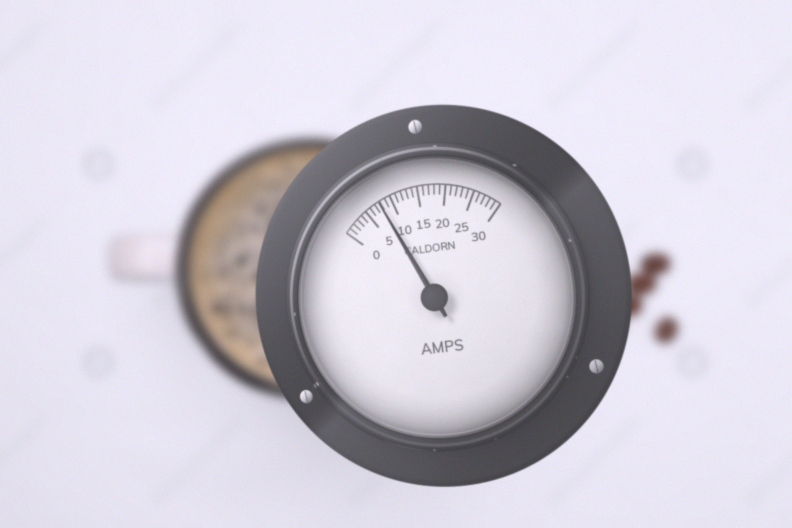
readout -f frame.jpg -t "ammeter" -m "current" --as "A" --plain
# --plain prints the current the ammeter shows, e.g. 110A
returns 8A
